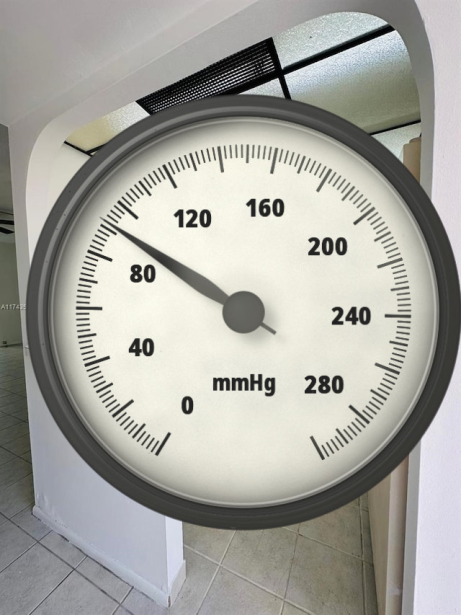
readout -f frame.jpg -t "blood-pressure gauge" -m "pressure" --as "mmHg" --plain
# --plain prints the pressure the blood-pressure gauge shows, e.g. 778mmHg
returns 92mmHg
